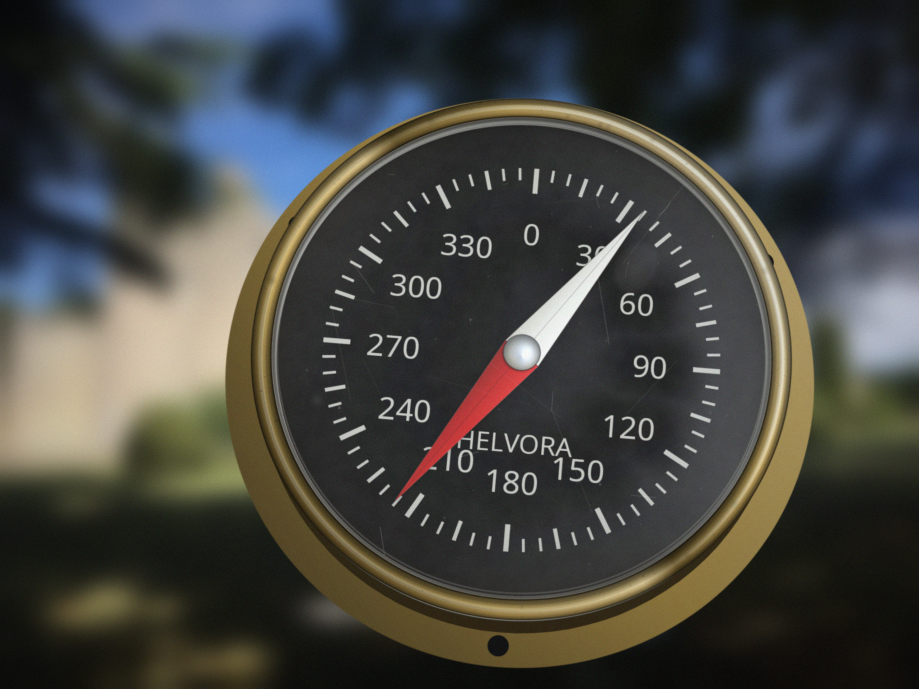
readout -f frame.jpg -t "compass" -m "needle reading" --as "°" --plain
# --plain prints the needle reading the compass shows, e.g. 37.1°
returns 215°
